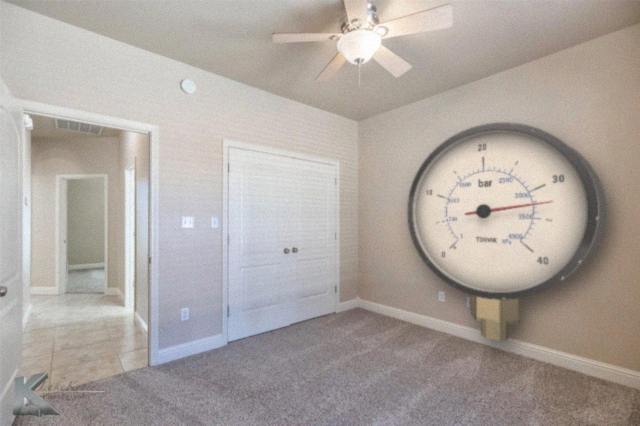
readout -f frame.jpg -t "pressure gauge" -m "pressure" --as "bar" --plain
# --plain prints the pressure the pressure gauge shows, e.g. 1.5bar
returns 32.5bar
